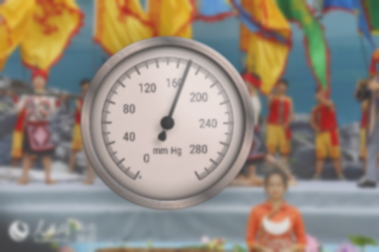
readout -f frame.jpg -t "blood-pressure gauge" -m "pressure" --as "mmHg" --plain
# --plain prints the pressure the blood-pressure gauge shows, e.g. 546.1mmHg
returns 170mmHg
